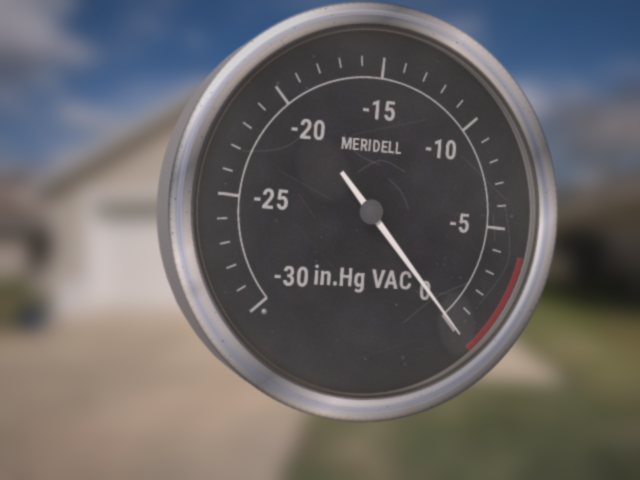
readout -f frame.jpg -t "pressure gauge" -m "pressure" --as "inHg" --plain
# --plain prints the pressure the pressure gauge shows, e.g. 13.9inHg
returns 0inHg
